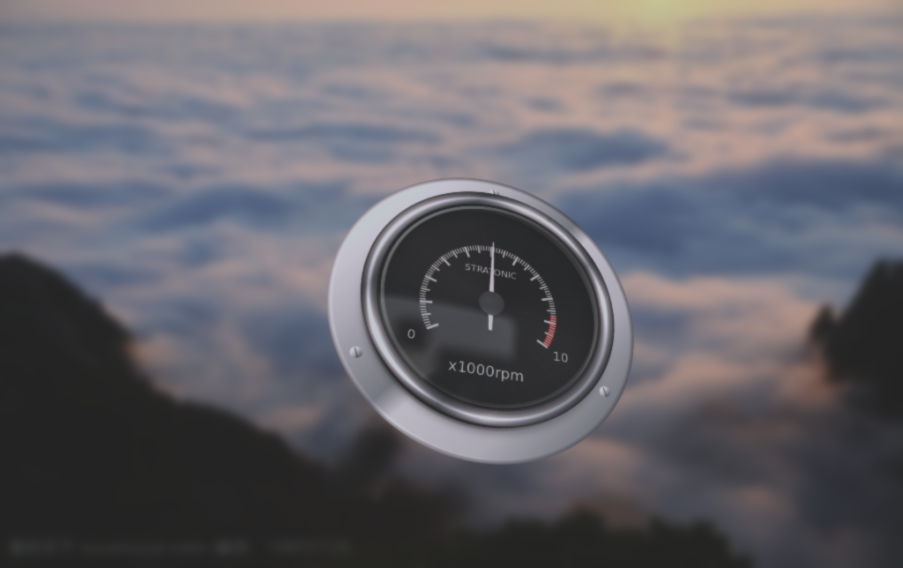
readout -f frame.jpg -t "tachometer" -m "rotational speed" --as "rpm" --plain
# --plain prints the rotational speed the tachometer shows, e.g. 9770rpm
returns 5000rpm
